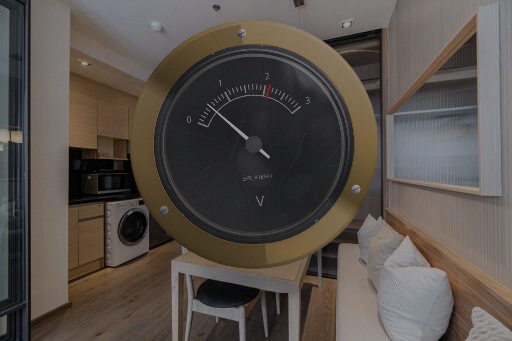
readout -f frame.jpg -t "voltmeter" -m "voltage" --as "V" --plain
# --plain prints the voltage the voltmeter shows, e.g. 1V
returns 0.5V
